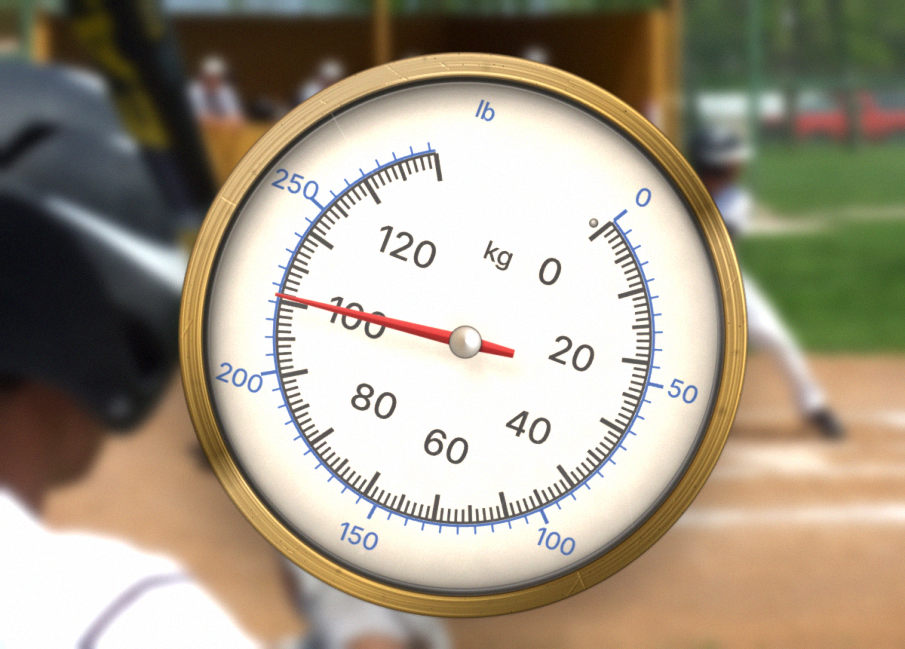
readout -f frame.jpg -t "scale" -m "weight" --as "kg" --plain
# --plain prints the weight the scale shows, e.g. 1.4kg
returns 101kg
